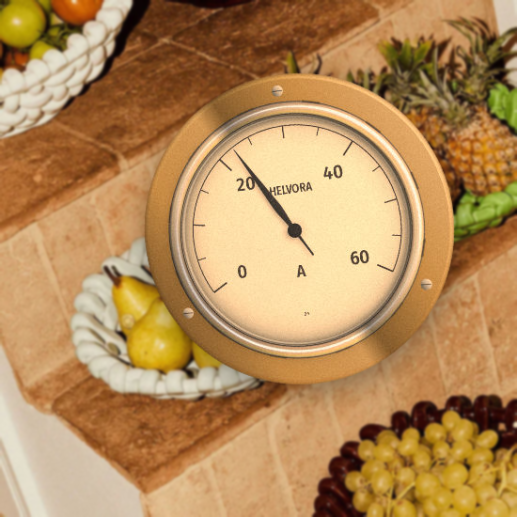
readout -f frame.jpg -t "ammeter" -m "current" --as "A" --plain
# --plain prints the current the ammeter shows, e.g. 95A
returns 22.5A
